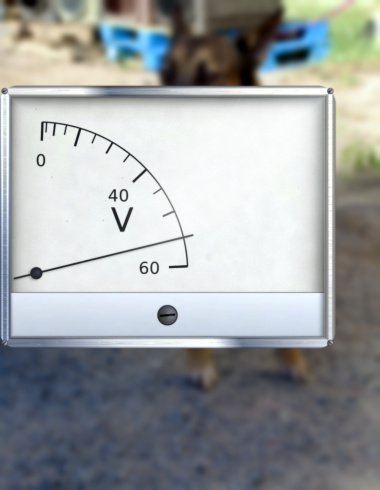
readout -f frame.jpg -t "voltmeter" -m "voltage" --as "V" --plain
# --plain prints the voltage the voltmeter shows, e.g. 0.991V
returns 55V
